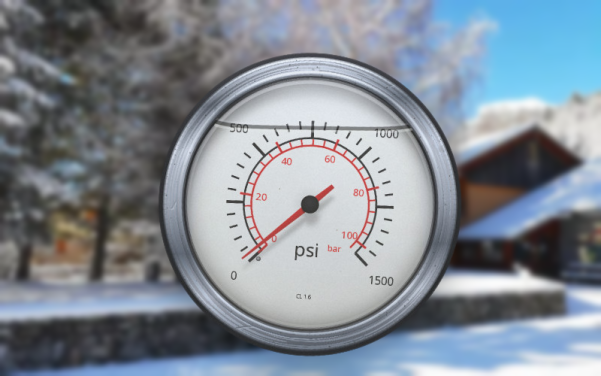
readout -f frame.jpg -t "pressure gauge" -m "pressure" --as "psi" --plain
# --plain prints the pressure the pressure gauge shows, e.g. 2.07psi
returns 25psi
